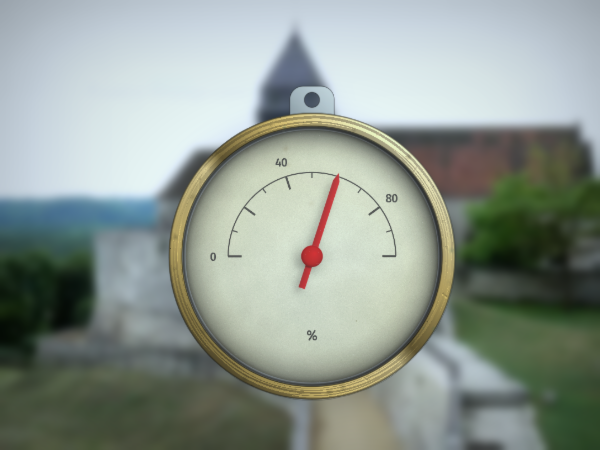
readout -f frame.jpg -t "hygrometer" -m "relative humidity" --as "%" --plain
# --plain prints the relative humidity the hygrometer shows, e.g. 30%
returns 60%
